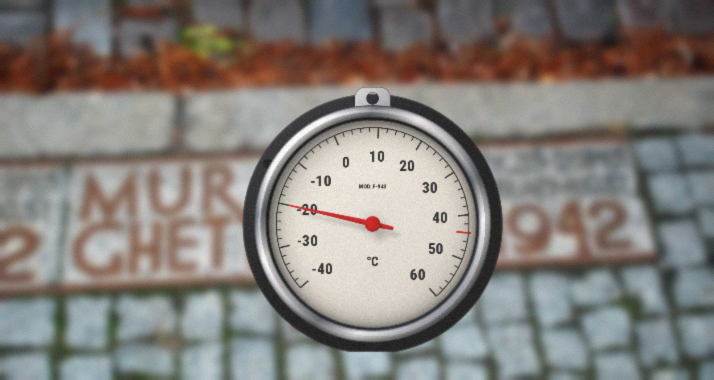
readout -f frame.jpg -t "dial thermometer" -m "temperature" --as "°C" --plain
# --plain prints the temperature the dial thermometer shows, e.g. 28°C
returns -20°C
